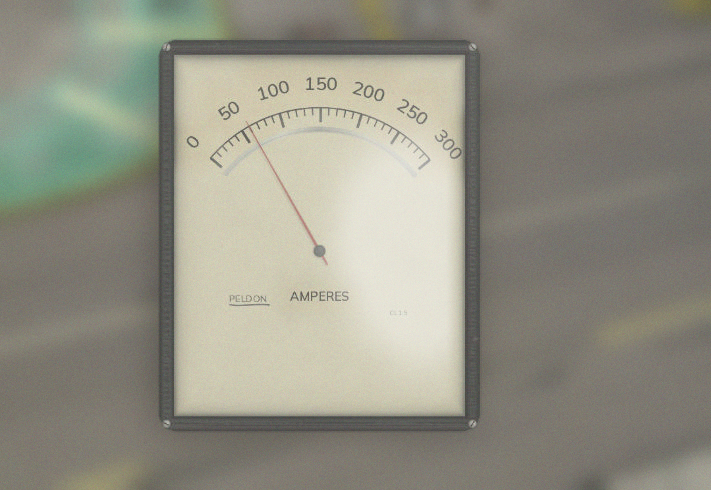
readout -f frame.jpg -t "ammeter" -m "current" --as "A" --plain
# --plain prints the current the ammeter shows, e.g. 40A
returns 60A
